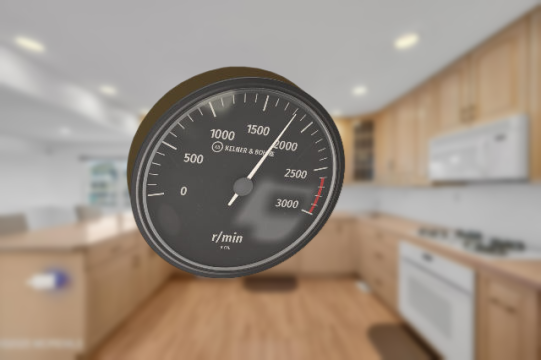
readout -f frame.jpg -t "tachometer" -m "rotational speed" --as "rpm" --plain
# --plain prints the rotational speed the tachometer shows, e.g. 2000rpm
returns 1800rpm
